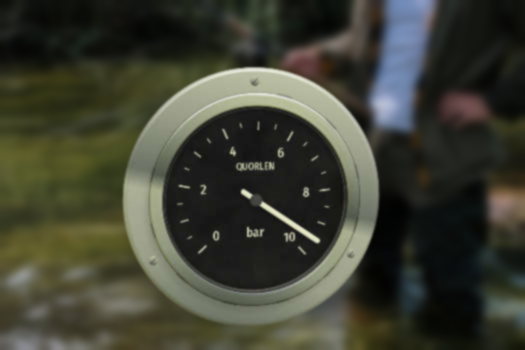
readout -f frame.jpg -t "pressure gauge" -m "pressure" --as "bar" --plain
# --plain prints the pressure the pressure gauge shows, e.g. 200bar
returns 9.5bar
